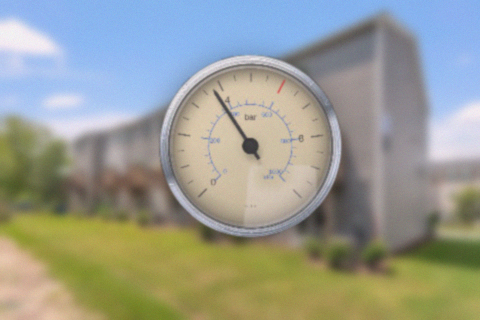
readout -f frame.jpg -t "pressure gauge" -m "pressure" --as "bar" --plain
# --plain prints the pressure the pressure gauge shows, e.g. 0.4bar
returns 3.75bar
